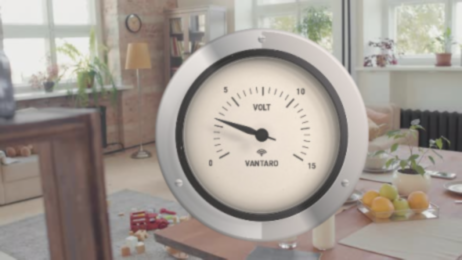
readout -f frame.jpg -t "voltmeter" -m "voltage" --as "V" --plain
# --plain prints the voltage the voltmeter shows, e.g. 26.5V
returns 3V
